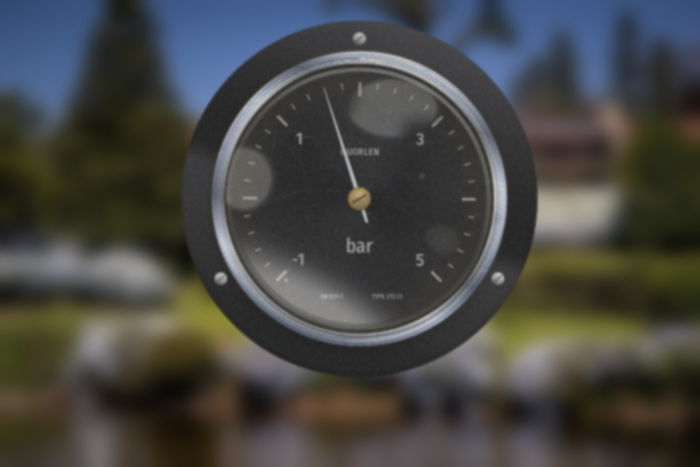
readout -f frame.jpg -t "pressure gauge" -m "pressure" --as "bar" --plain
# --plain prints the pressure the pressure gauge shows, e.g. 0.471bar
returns 1.6bar
